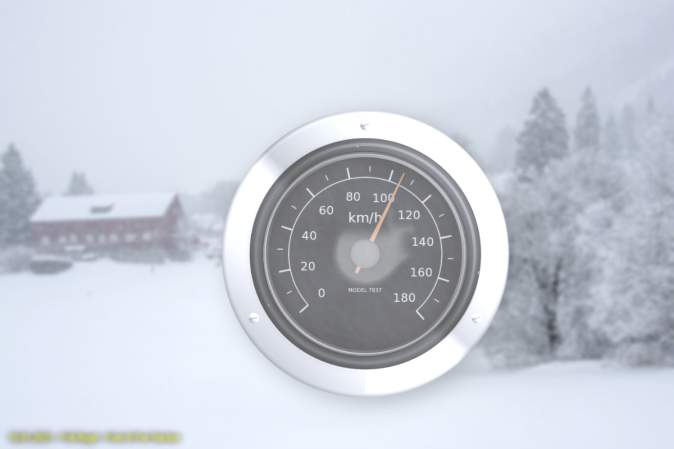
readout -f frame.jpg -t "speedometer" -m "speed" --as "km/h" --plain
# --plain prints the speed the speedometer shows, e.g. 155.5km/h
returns 105km/h
